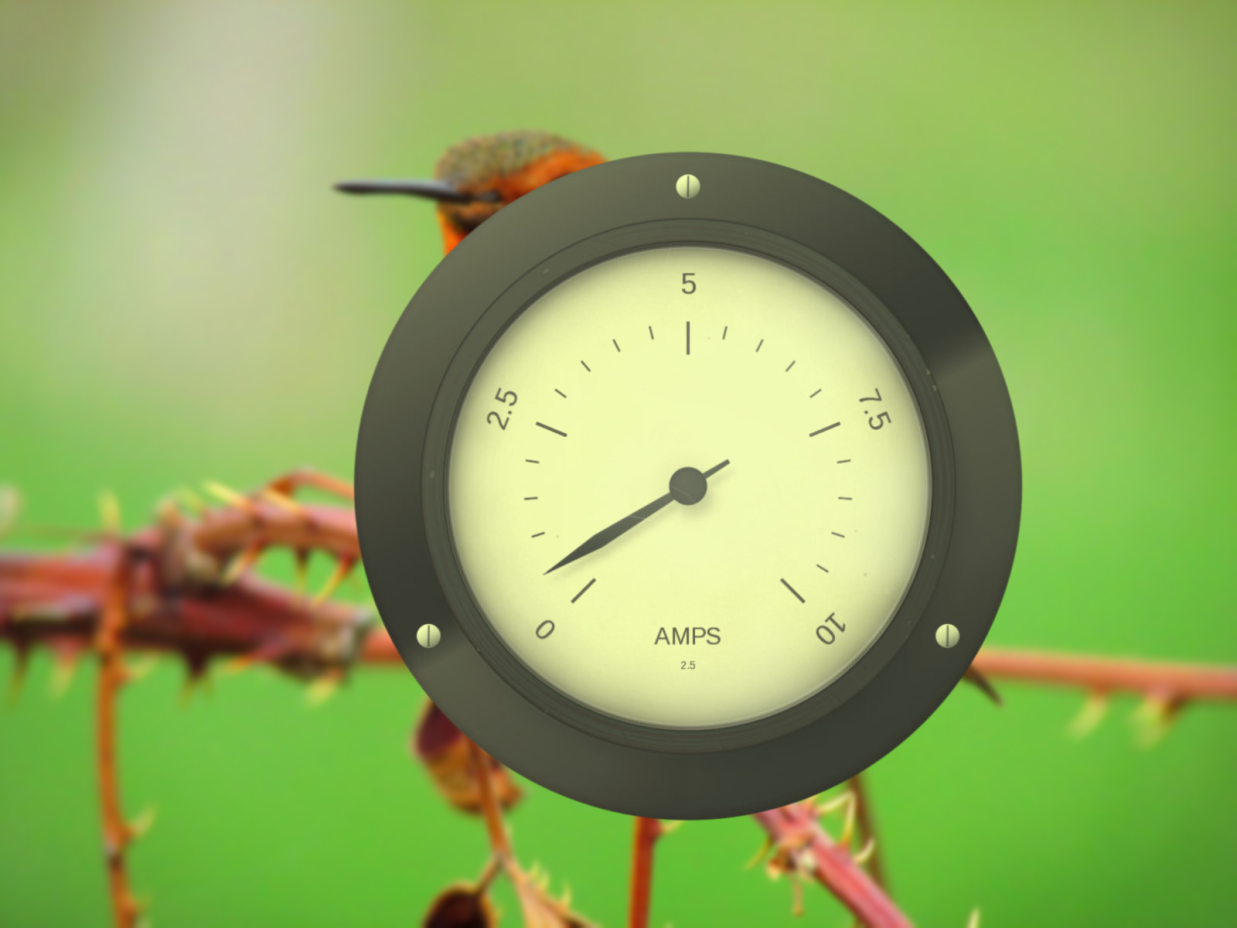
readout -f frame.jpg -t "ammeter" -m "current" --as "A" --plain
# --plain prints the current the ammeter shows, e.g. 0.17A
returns 0.5A
